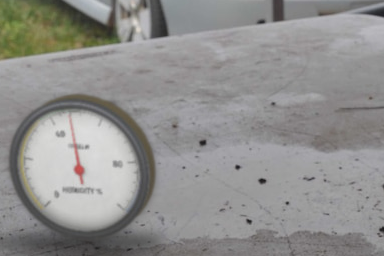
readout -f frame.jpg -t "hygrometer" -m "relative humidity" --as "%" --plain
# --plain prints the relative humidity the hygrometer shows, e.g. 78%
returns 48%
